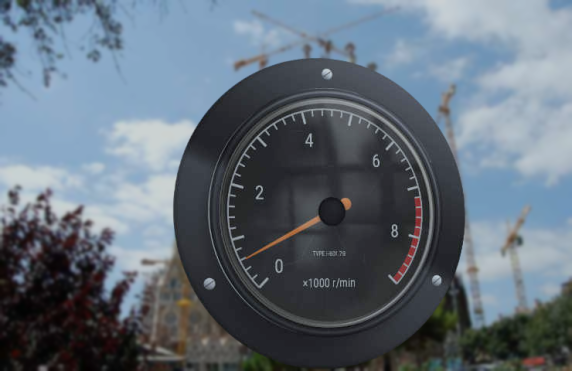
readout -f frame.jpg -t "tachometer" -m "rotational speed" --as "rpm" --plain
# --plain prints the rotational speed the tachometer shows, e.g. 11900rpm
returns 600rpm
